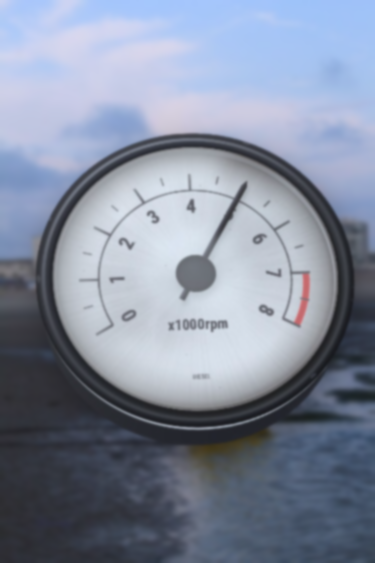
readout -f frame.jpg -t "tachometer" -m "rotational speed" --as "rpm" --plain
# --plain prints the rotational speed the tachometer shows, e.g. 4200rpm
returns 5000rpm
